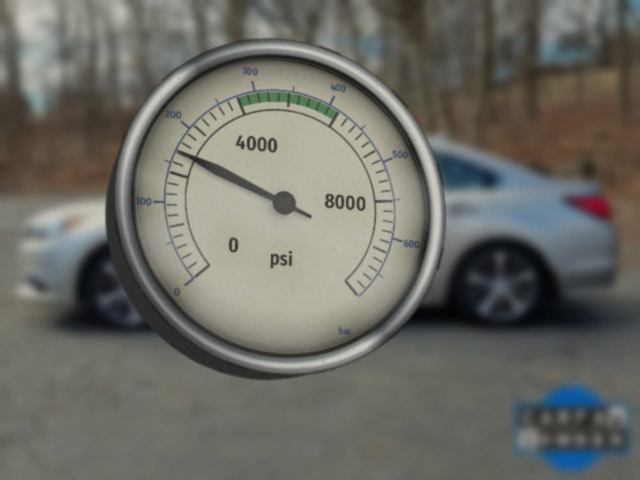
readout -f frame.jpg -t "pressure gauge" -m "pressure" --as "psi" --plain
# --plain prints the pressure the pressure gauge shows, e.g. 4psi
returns 2400psi
